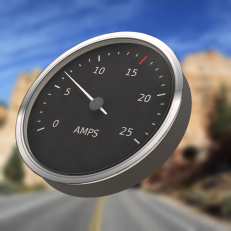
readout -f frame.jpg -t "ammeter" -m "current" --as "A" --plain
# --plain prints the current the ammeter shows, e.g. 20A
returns 6.5A
